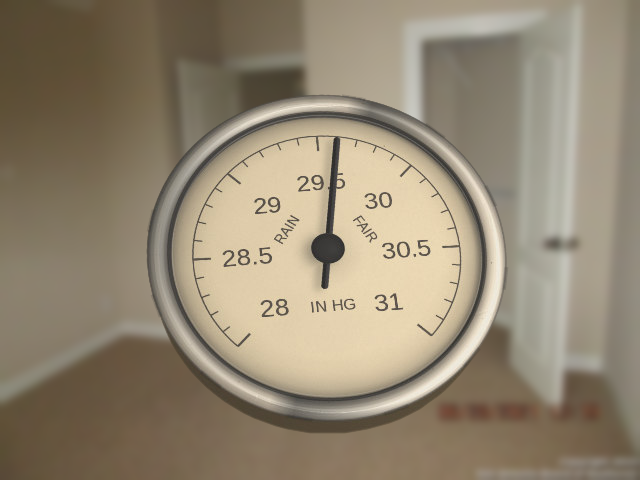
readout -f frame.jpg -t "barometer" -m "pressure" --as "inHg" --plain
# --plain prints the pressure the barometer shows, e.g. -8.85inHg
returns 29.6inHg
